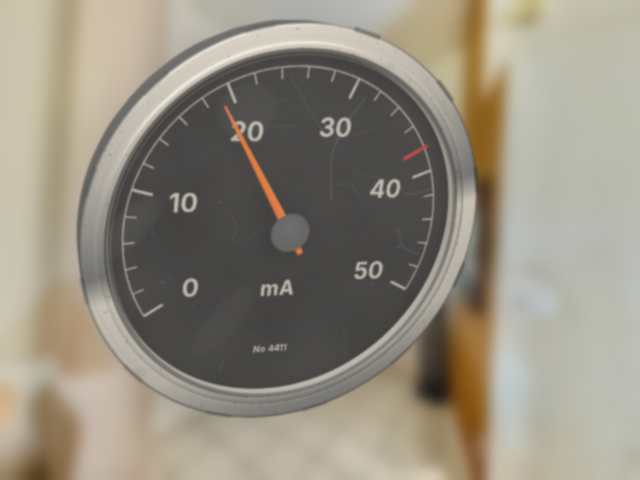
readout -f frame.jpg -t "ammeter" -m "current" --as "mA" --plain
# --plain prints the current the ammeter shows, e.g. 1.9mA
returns 19mA
